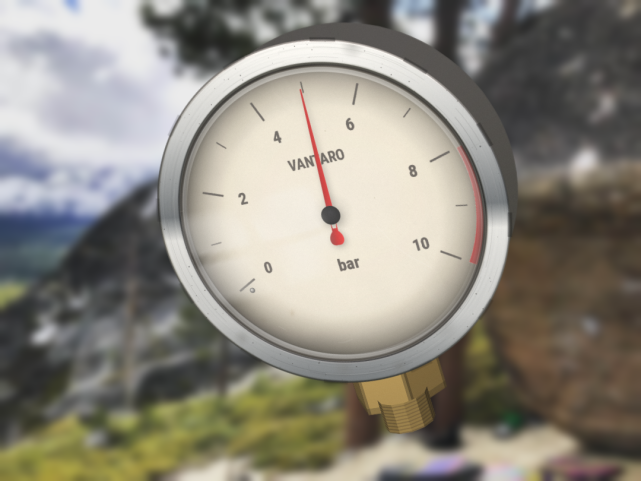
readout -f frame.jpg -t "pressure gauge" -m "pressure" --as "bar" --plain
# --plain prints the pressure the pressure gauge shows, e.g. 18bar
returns 5bar
